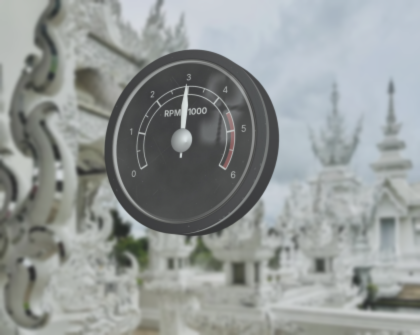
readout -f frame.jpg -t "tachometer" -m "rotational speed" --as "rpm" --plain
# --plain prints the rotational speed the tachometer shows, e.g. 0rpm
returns 3000rpm
